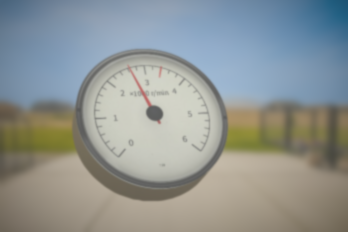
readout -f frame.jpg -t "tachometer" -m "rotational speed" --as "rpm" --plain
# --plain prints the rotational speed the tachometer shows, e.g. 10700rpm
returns 2600rpm
